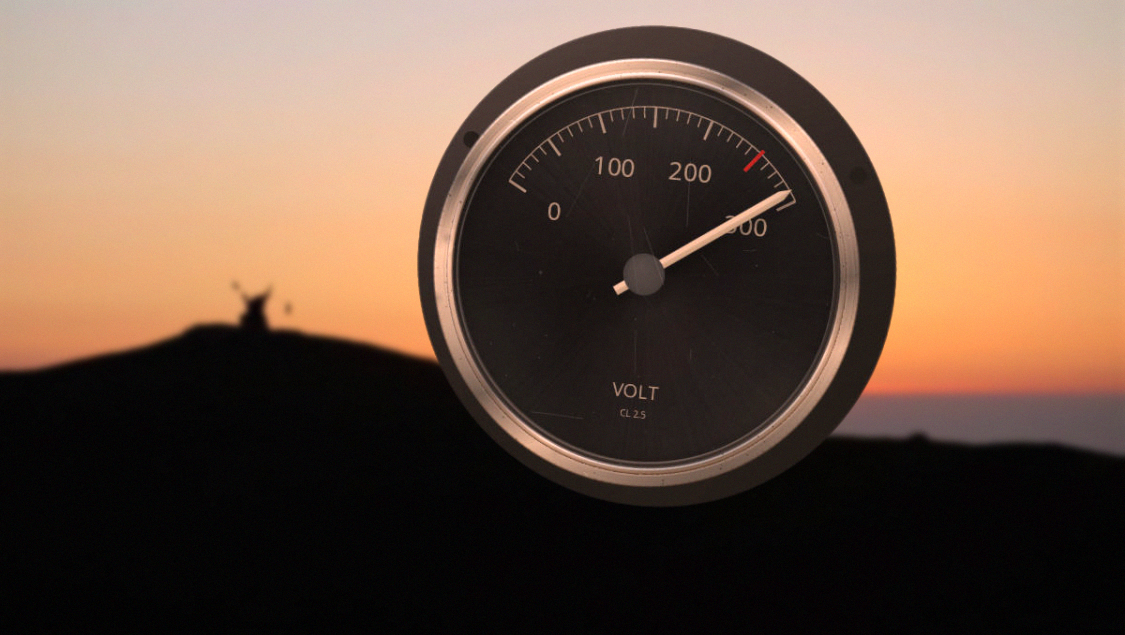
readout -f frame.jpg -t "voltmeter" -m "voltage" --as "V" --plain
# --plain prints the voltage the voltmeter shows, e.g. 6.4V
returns 290V
